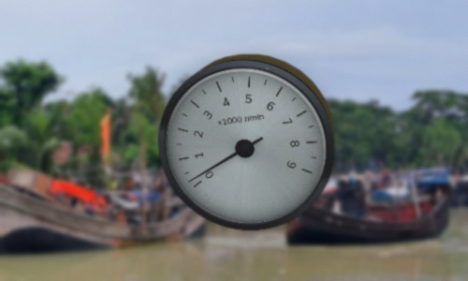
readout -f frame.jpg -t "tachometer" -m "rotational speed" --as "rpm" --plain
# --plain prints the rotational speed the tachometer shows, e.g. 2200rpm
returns 250rpm
